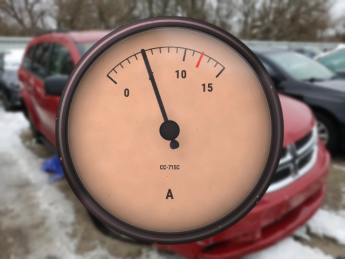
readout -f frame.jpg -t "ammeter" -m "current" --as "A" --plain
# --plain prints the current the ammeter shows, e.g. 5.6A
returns 5A
